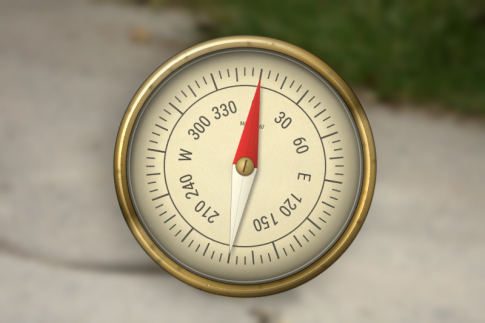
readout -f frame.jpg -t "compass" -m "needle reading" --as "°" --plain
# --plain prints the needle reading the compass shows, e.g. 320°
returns 0°
